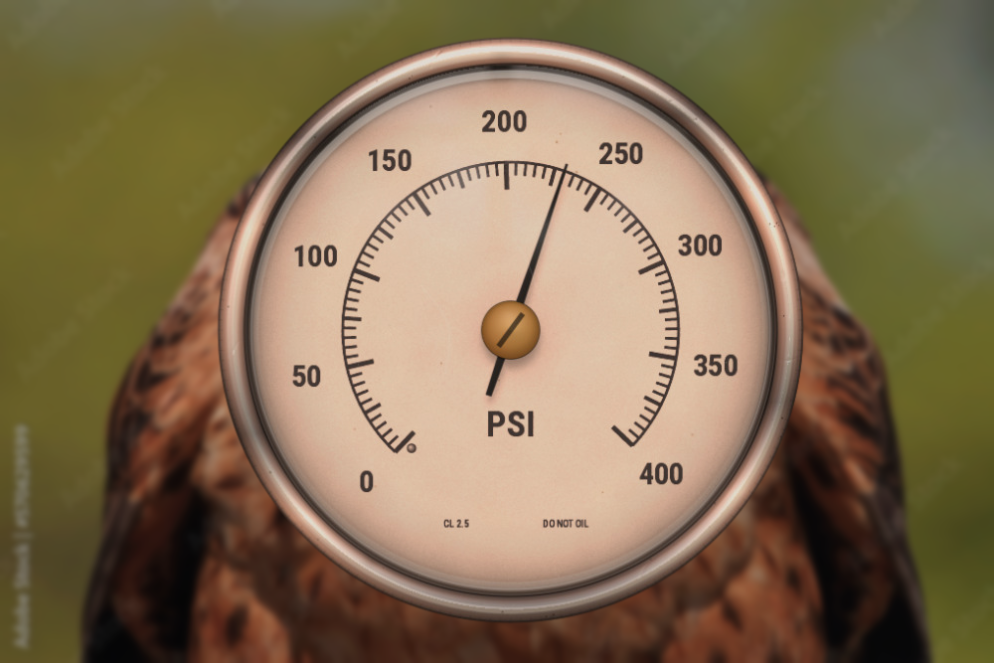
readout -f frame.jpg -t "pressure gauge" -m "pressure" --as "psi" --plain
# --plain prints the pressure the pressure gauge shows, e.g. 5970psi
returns 230psi
